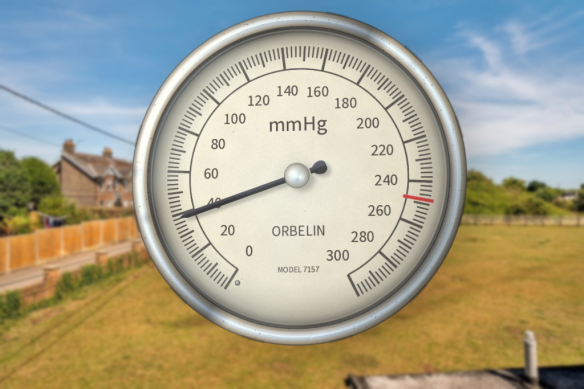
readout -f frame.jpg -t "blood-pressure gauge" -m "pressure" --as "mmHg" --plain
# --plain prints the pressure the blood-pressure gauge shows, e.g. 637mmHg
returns 38mmHg
